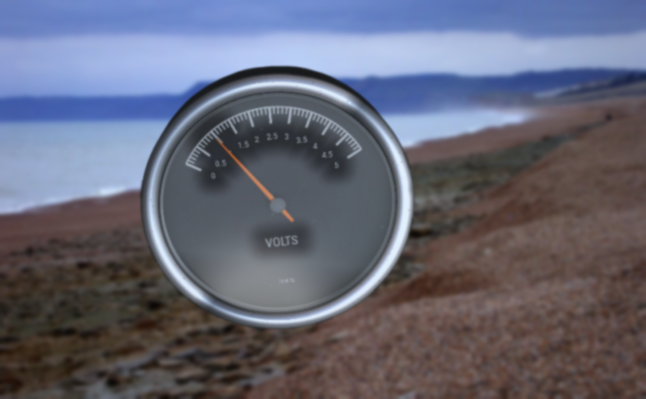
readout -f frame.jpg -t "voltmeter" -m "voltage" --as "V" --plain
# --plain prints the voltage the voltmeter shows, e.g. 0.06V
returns 1V
